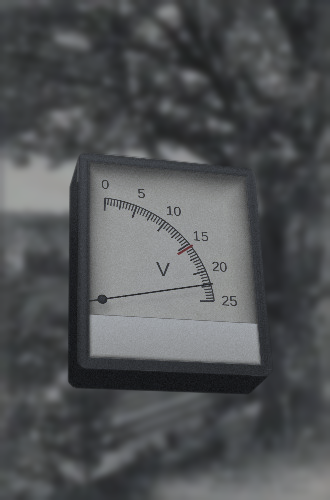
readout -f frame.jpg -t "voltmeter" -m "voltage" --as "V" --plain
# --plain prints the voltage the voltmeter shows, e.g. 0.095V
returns 22.5V
